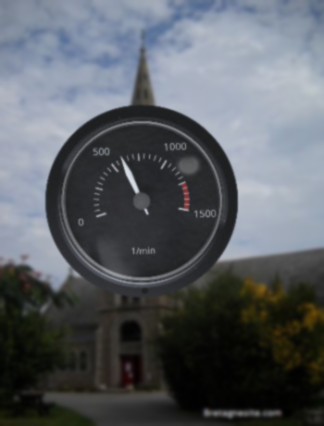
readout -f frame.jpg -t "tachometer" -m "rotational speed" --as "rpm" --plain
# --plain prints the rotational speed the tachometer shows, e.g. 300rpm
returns 600rpm
